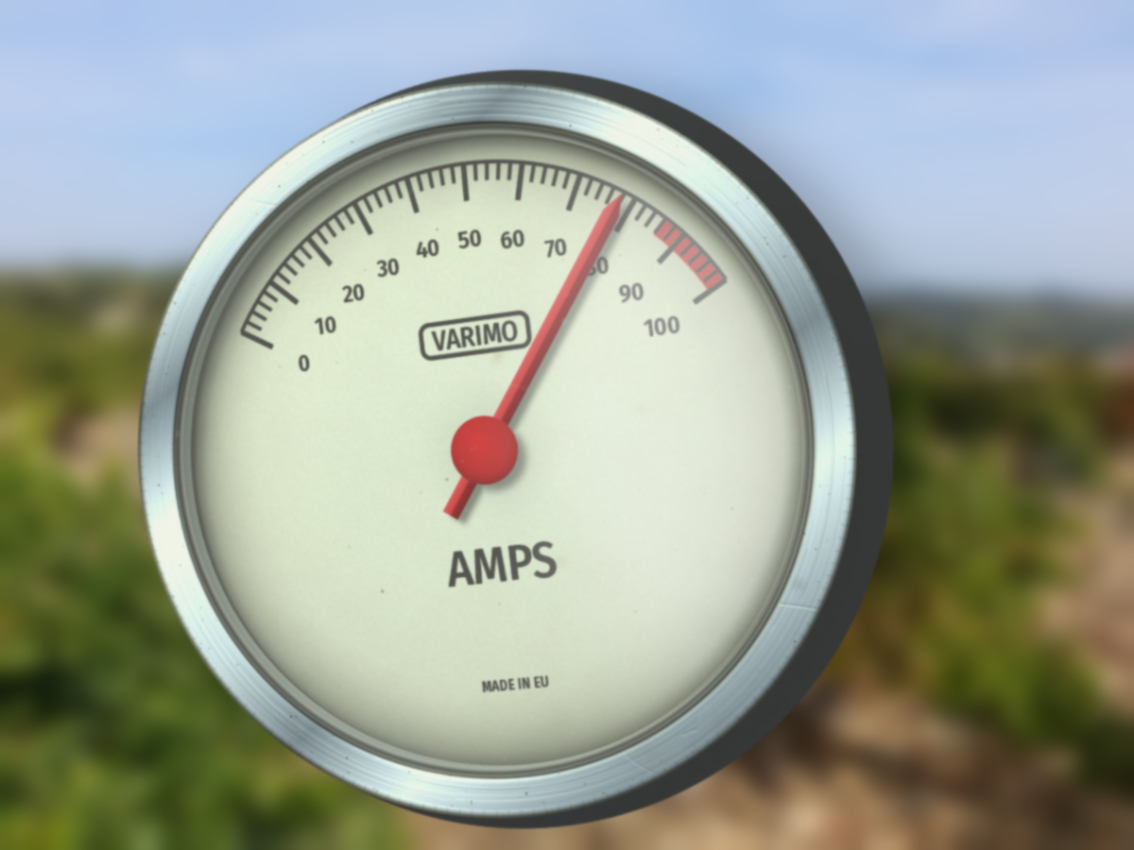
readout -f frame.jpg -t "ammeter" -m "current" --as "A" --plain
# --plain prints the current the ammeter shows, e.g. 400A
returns 78A
